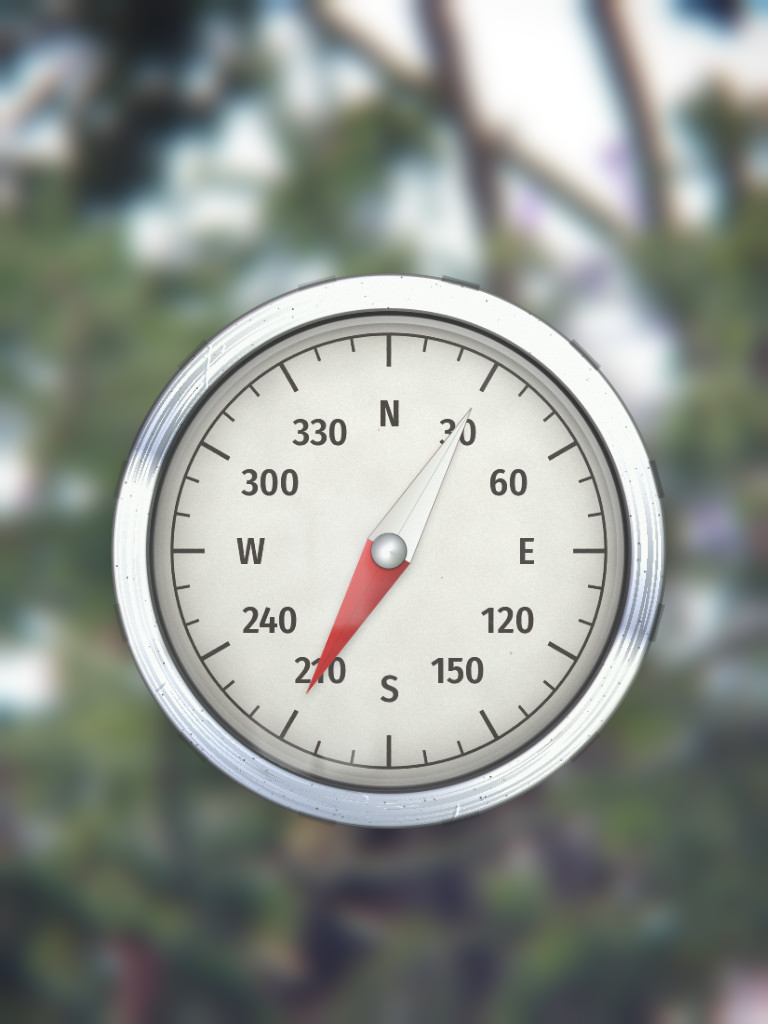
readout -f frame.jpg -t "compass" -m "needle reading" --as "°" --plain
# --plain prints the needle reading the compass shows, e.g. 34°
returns 210°
